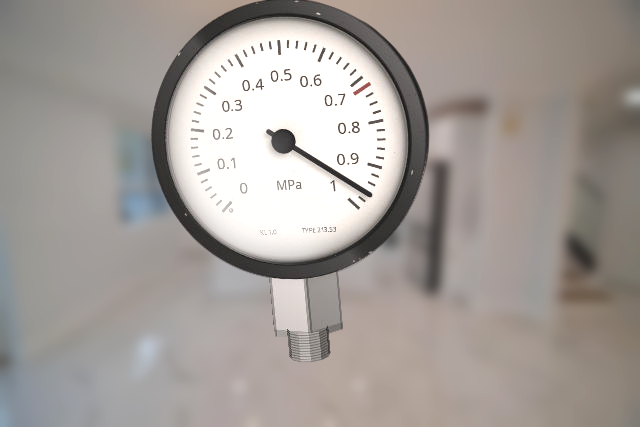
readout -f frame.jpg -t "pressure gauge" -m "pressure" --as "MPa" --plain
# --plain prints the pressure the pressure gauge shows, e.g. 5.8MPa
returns 0.96MPa
